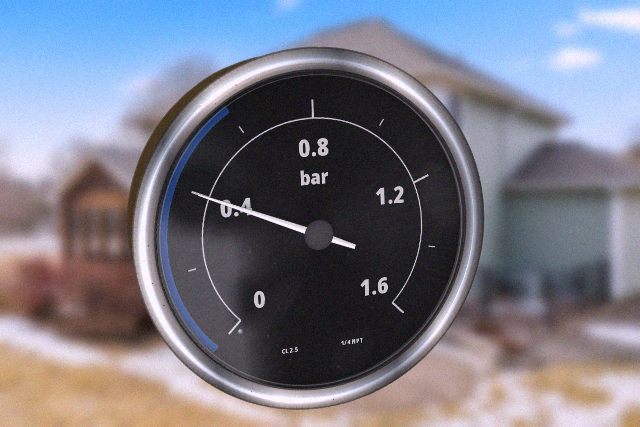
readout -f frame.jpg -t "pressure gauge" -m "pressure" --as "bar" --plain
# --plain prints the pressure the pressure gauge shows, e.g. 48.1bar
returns 0.4bar
